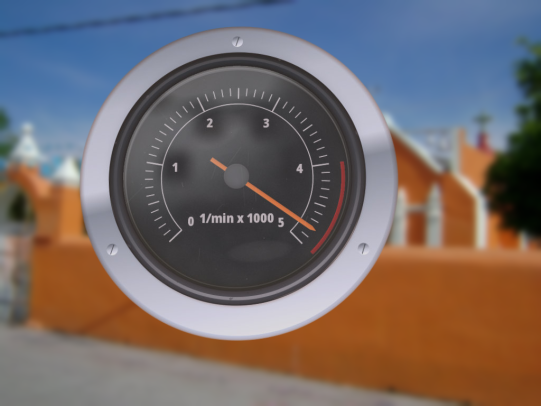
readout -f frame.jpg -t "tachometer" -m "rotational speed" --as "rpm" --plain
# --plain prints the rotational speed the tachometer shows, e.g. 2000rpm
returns 4800rpm
